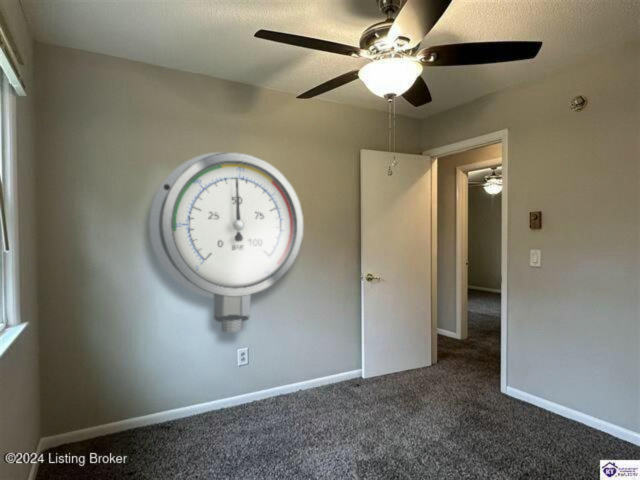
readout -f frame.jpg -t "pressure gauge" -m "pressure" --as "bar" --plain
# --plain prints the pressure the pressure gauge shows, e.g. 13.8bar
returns 50bar
